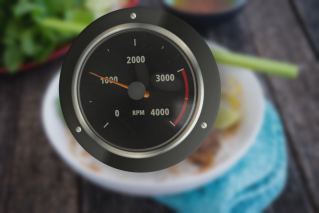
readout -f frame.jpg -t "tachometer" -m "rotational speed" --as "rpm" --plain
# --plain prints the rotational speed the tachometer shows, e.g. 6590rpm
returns 1000rpm
